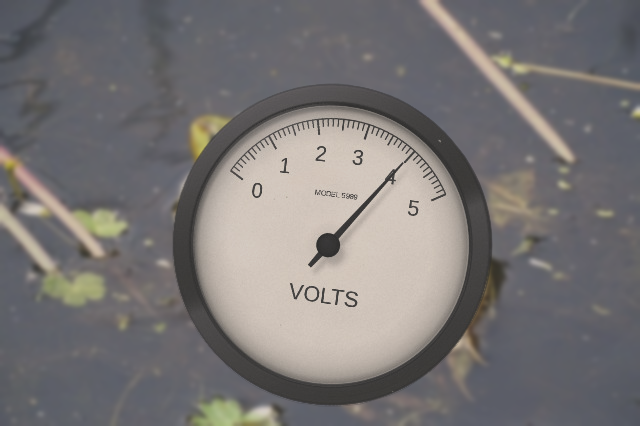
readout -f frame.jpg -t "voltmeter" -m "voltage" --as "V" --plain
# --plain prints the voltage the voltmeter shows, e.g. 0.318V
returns 4V
